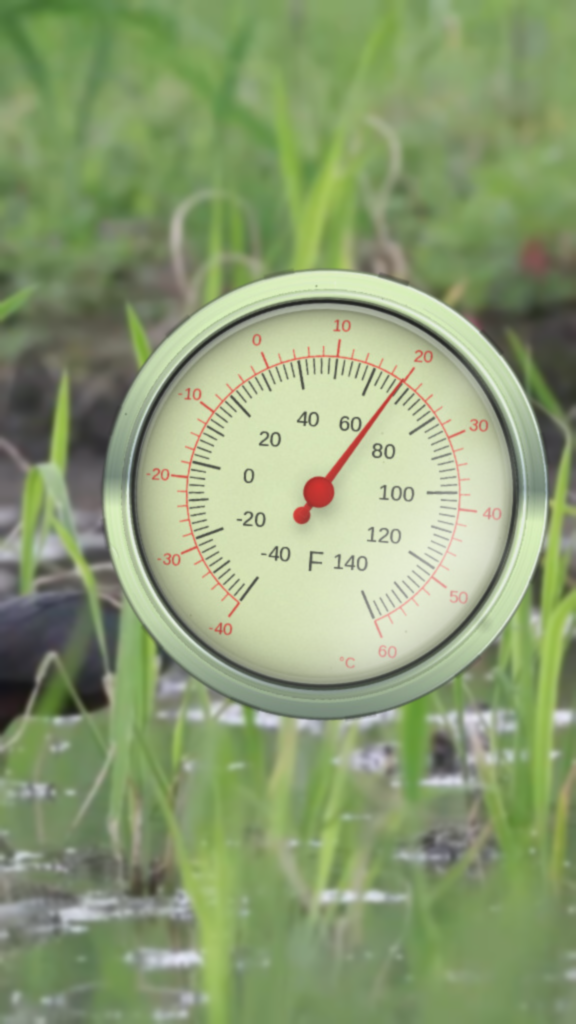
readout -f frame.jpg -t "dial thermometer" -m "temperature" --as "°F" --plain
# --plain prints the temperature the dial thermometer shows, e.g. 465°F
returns 68°F
